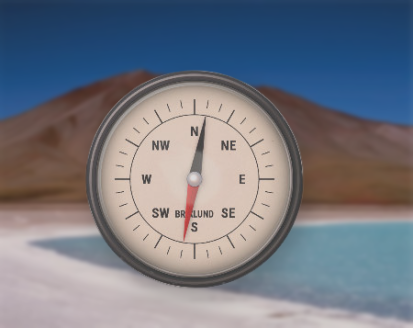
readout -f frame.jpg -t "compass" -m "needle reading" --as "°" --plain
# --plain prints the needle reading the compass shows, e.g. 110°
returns 190°
